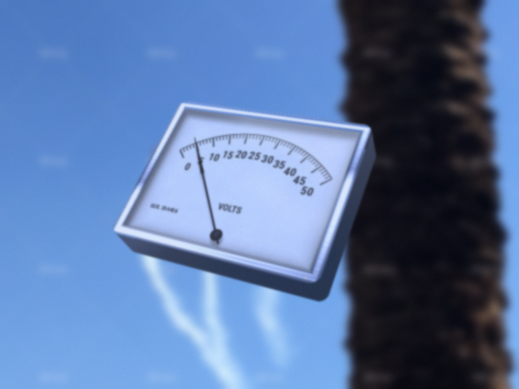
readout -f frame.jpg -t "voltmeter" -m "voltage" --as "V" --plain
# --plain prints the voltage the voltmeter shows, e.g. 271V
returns 5V
